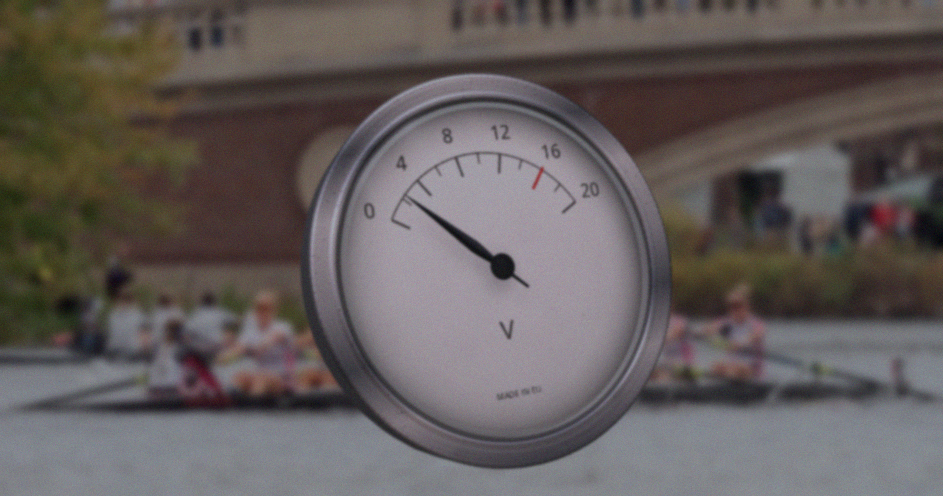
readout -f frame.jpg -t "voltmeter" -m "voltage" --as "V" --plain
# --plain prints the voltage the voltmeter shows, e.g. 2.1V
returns 2V
